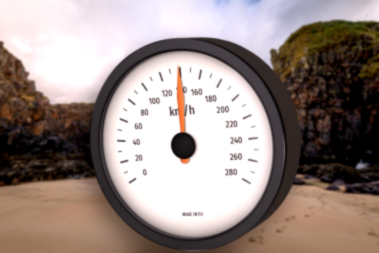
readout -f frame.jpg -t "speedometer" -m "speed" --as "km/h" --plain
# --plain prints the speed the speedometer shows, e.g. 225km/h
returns 140km/h
